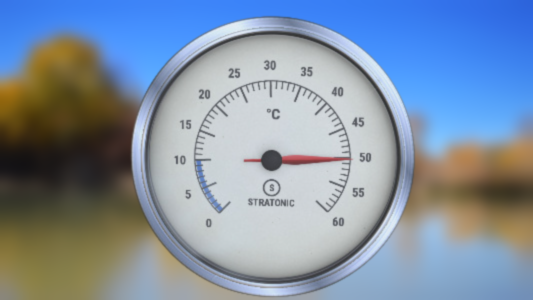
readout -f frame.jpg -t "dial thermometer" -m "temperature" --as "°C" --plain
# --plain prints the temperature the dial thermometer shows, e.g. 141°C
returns 50°C
